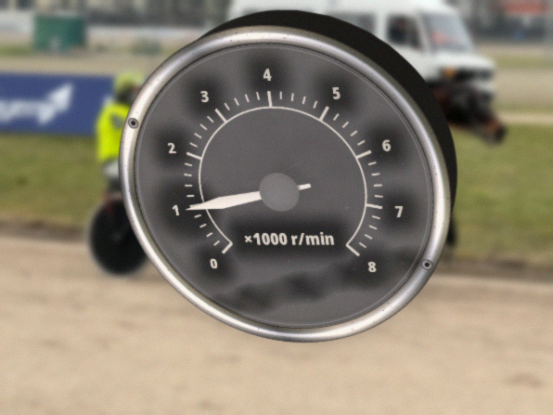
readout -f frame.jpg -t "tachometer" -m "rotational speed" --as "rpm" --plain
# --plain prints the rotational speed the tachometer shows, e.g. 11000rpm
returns 1000rpm
